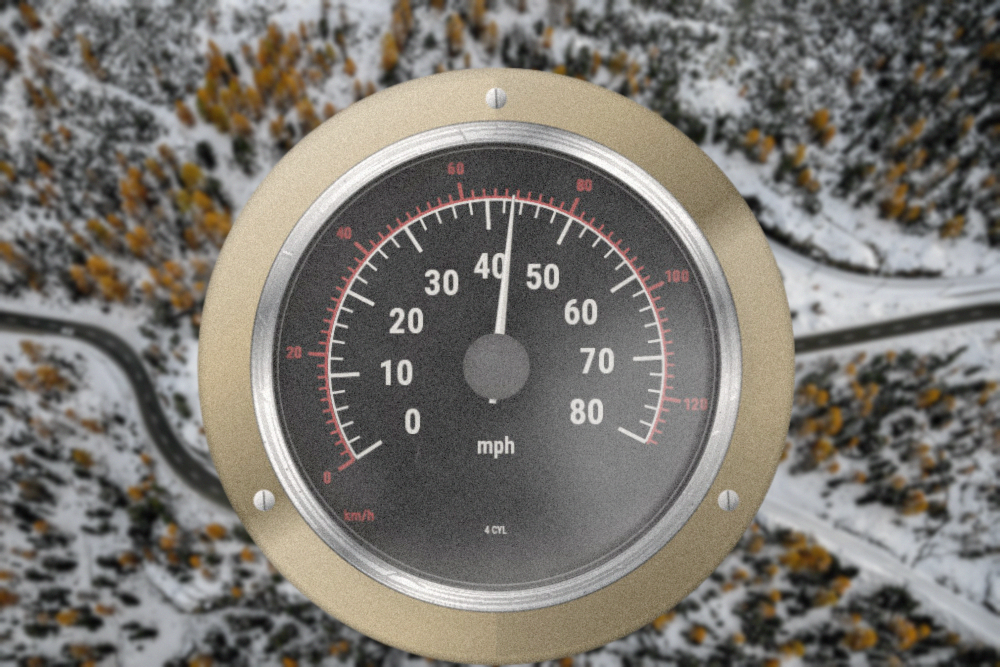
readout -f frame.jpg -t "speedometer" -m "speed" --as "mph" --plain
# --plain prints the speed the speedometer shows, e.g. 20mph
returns 43mph
